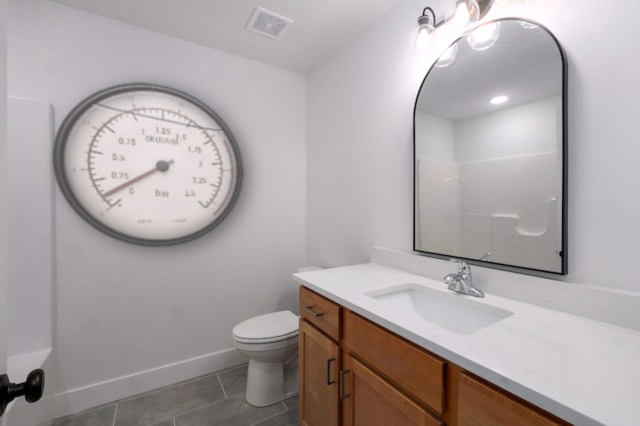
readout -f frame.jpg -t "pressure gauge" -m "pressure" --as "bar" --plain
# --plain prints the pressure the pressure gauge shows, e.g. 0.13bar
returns 0.1bar
